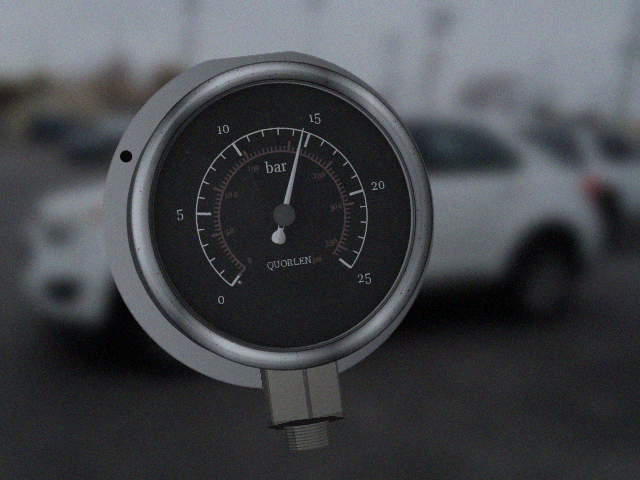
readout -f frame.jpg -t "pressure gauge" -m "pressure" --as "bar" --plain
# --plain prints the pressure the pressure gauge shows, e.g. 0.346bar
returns 14.5bar
